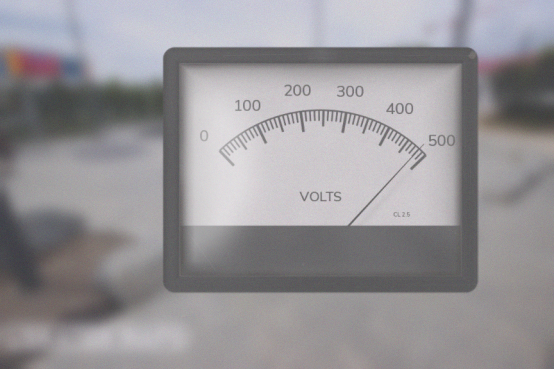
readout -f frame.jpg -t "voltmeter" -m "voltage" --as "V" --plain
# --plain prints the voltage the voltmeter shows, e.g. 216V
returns 480V
